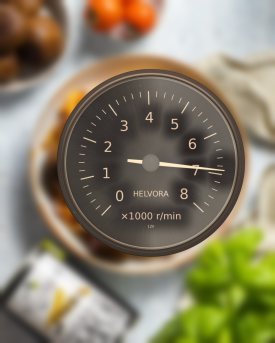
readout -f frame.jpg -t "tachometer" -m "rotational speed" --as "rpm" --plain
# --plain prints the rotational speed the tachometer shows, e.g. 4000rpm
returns 6900rpm
